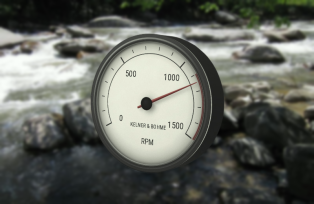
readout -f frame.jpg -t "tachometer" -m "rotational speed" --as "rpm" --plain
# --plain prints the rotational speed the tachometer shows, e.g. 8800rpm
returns 1150rpm
